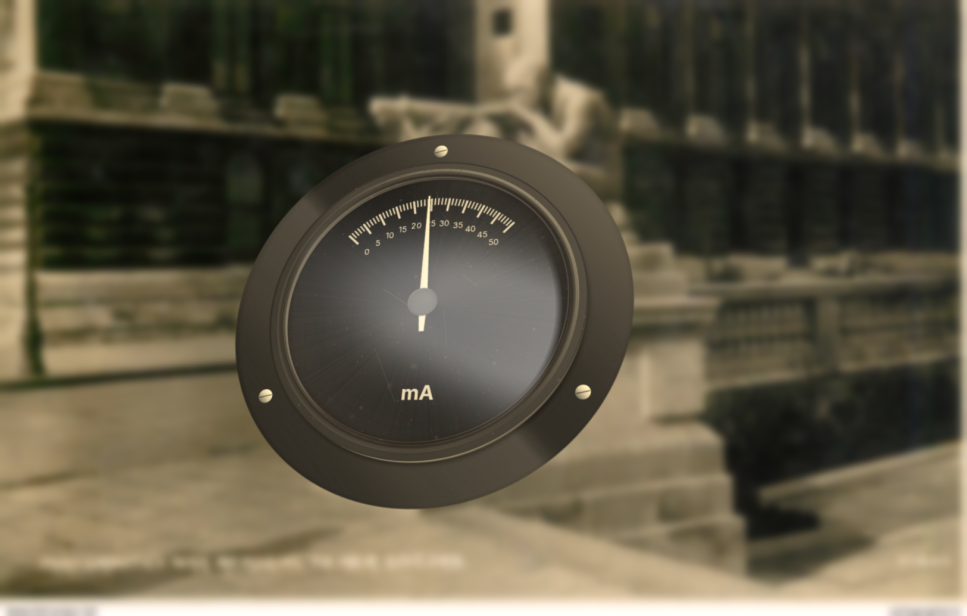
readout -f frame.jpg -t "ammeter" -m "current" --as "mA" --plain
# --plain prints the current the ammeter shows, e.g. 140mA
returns 25mA
